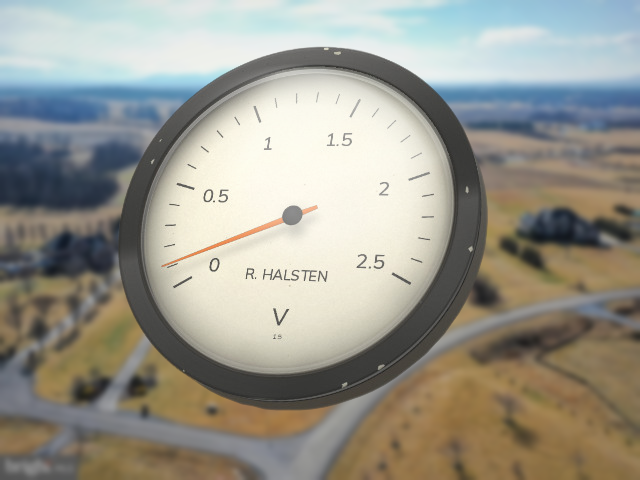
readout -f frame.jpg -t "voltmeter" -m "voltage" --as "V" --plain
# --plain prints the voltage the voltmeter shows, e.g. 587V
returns 0.1V
